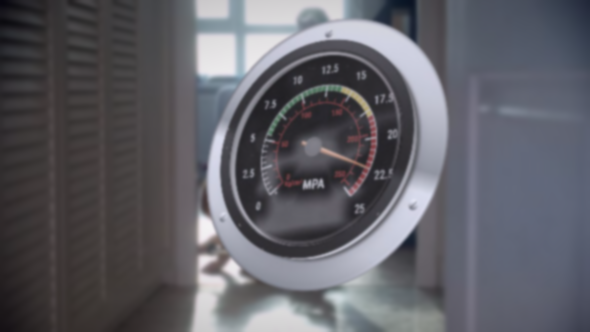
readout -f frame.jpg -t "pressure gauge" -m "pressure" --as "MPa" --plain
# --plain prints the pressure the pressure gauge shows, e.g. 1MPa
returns 22.5MPa
